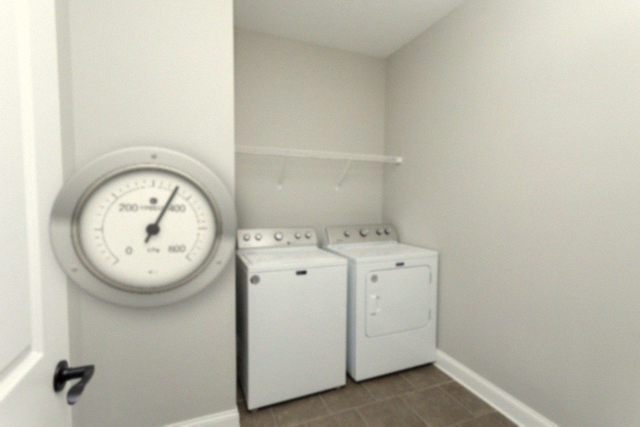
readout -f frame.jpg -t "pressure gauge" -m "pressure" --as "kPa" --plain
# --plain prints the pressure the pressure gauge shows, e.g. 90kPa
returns 360kPa
